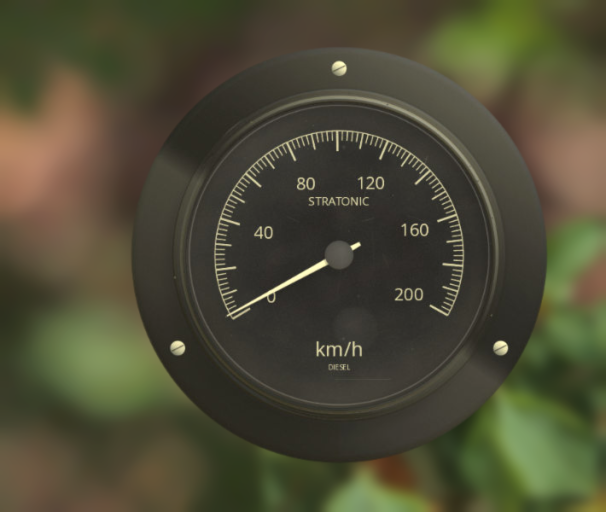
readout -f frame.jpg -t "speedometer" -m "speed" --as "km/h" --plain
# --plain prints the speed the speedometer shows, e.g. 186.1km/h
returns 2km/h
